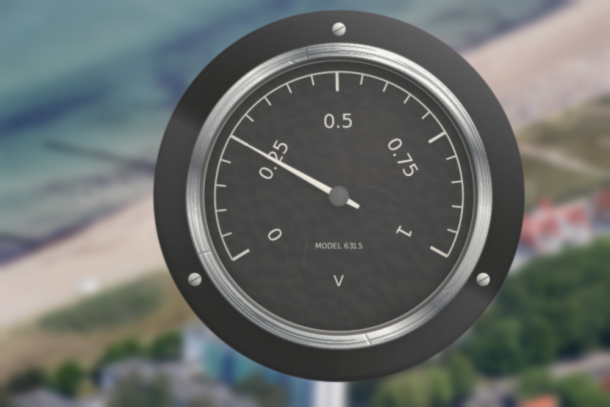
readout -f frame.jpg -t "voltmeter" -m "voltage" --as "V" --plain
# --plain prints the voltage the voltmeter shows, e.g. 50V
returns 0.25V
